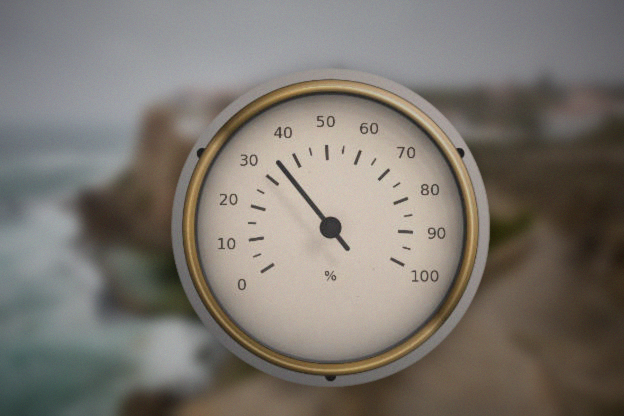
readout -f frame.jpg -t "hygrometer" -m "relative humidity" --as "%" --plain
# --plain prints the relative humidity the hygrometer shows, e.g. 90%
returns 35%
